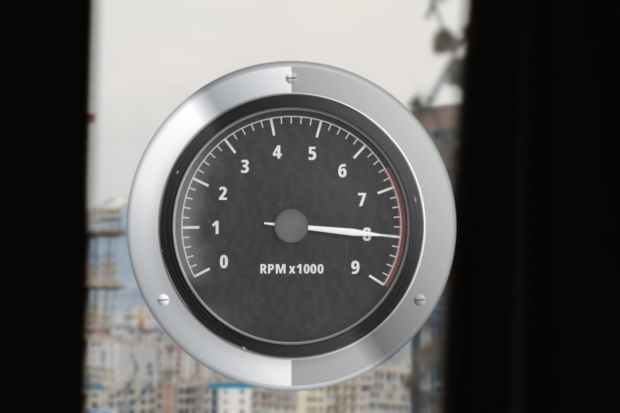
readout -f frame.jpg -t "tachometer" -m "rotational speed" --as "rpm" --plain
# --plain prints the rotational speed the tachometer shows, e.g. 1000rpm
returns 8000rpm
